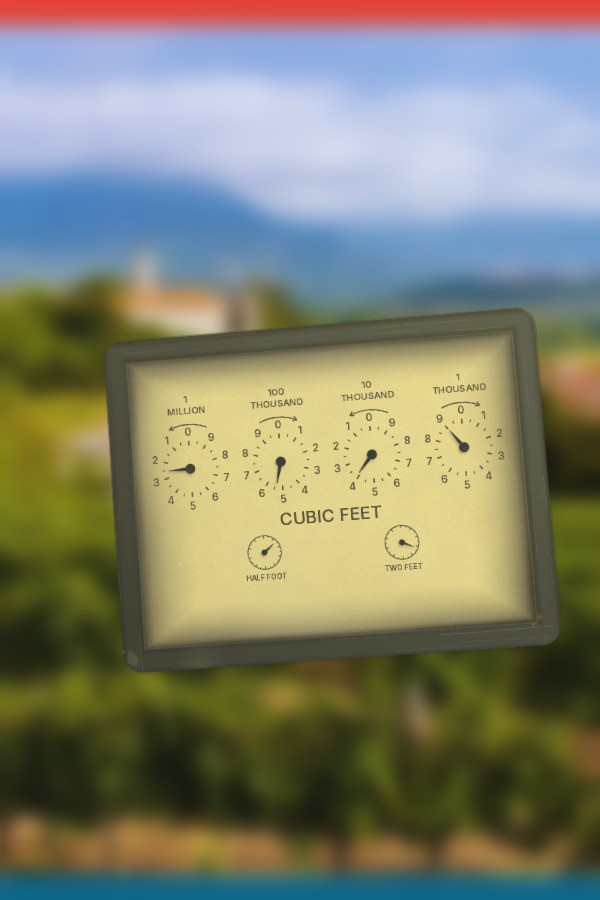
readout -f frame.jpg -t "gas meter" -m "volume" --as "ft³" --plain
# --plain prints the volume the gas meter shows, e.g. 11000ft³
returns 253900ft³
